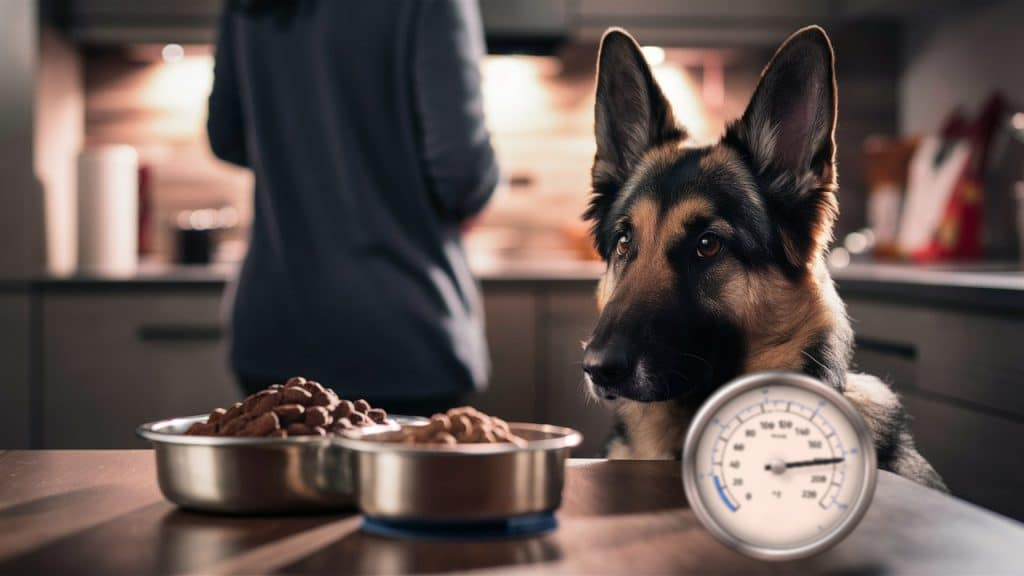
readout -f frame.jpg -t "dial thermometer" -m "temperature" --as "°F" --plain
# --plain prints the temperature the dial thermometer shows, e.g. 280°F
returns 180°F
